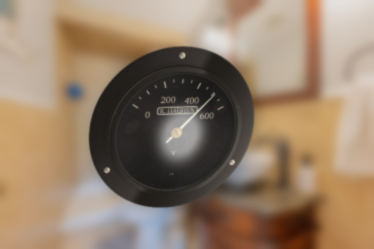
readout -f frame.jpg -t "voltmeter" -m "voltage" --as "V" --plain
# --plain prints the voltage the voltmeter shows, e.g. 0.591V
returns 500V
